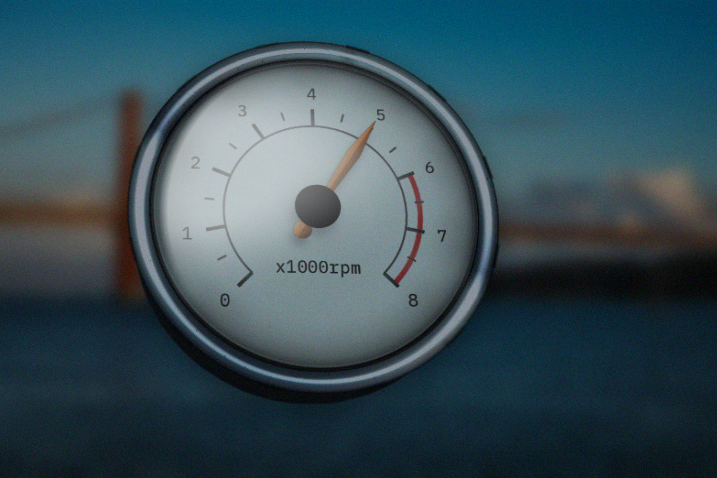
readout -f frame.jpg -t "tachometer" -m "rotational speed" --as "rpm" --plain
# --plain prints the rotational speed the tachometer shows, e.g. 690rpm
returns 5000rpm
